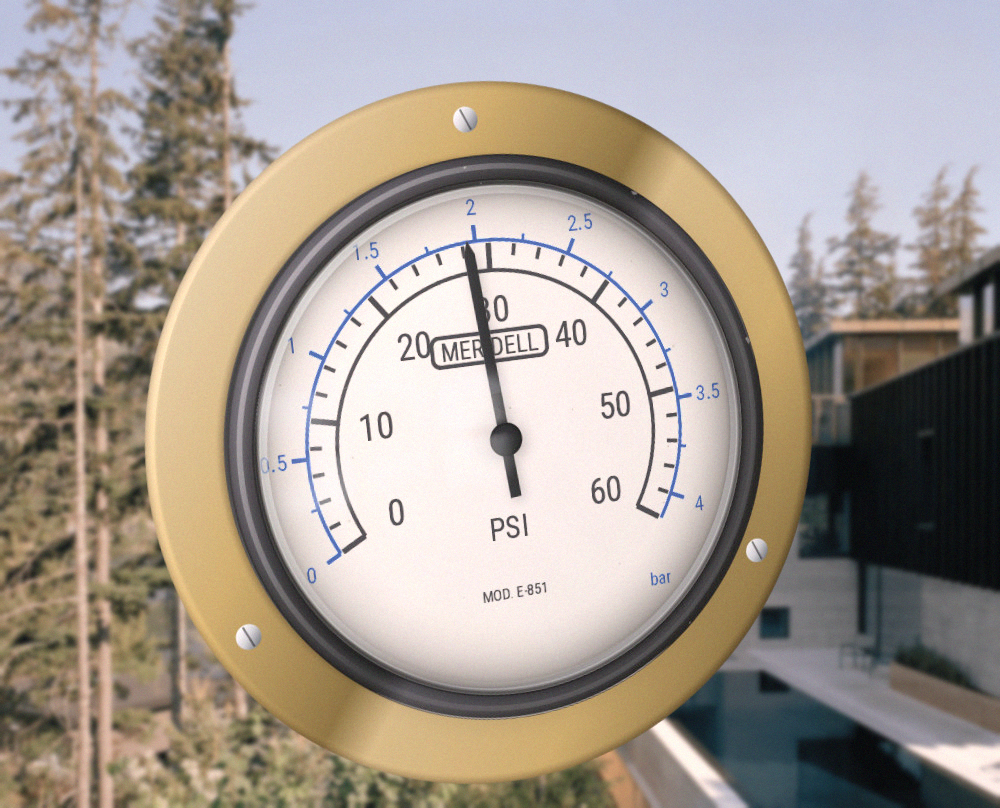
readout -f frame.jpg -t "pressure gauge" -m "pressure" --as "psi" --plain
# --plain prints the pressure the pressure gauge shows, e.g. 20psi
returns 28psi
